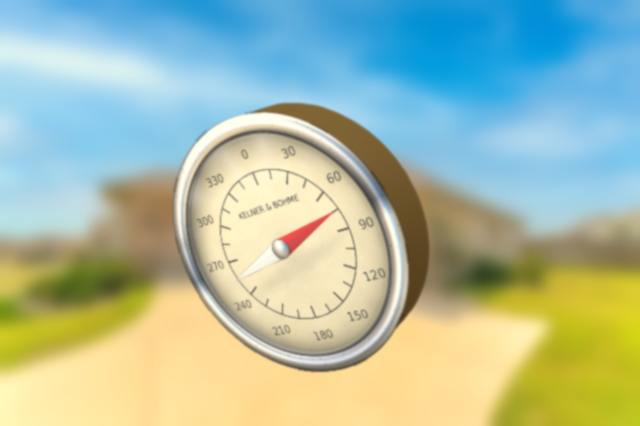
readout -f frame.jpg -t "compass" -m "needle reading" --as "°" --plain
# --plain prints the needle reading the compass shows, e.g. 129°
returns 75°
